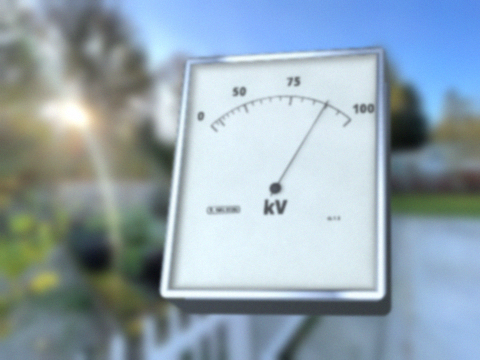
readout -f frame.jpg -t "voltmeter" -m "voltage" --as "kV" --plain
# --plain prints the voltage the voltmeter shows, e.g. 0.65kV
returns 90kV
